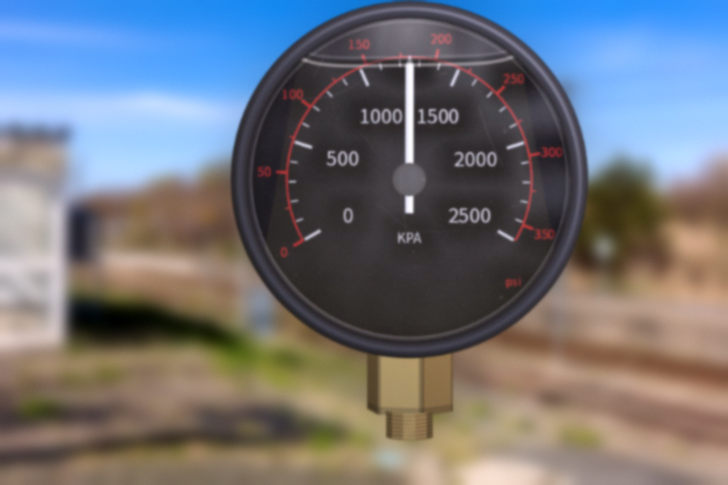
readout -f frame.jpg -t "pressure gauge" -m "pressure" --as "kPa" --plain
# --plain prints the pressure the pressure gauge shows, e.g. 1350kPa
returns 1250kPa
